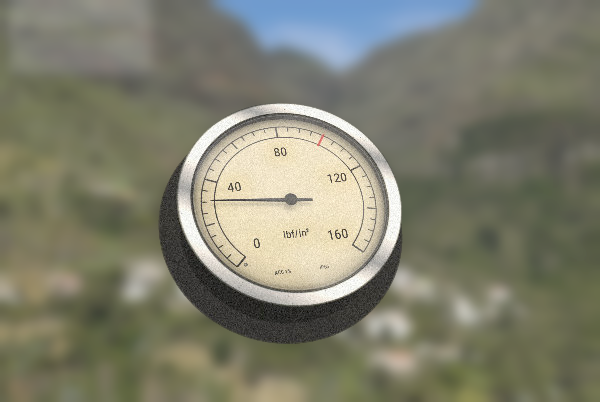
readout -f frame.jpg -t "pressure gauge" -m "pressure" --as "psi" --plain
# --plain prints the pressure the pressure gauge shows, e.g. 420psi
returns 30psi
